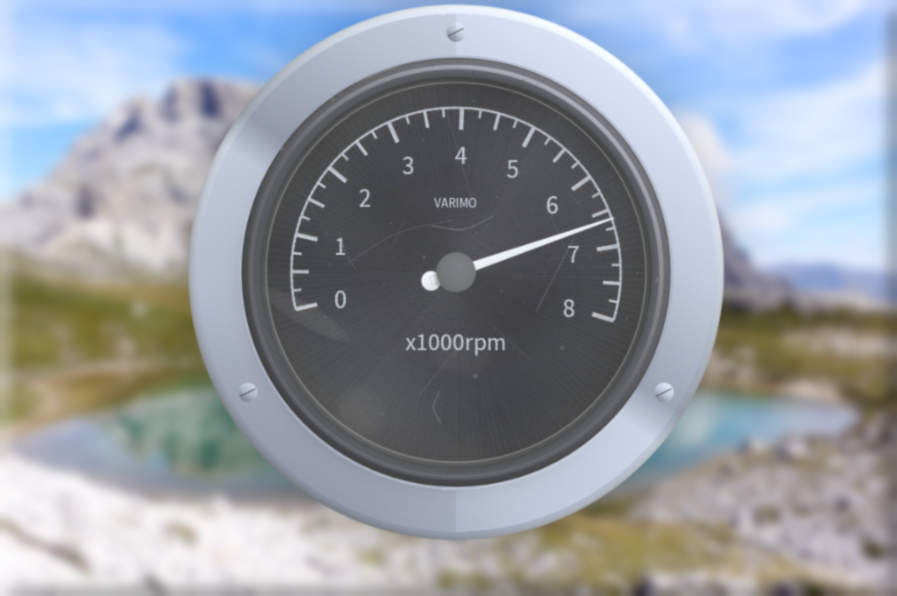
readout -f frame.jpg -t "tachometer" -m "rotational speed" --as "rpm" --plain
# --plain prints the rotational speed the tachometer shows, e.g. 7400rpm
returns 6625rpm
